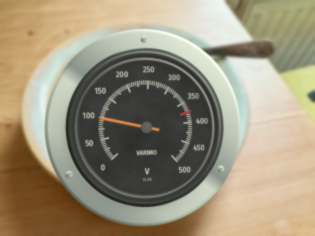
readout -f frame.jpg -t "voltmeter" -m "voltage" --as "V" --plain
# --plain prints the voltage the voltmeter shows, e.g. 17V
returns 100V
